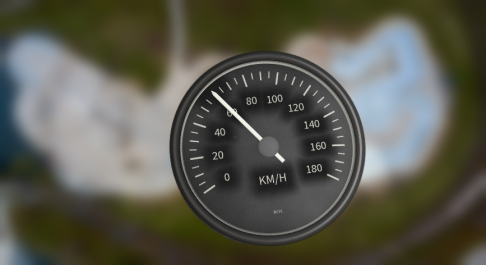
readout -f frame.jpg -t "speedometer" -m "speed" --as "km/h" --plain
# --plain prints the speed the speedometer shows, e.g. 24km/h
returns 60km/h
